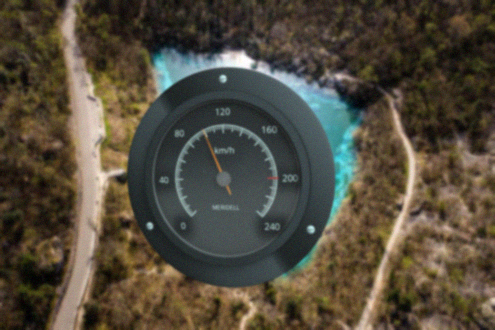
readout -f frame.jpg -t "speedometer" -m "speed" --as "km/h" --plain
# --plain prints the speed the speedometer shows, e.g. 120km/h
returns 100km/h
